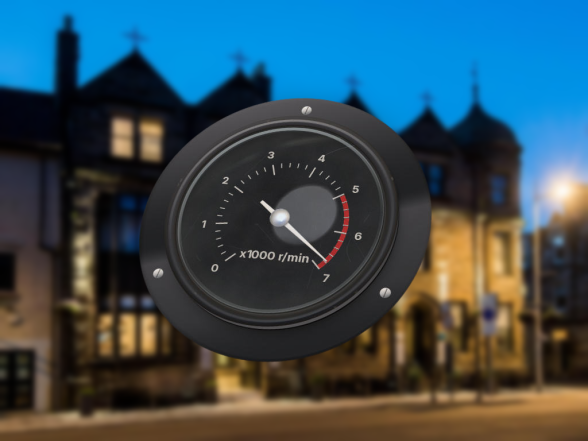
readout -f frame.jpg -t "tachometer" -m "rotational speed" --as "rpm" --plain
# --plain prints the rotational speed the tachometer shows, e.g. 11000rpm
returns 6800rpm
